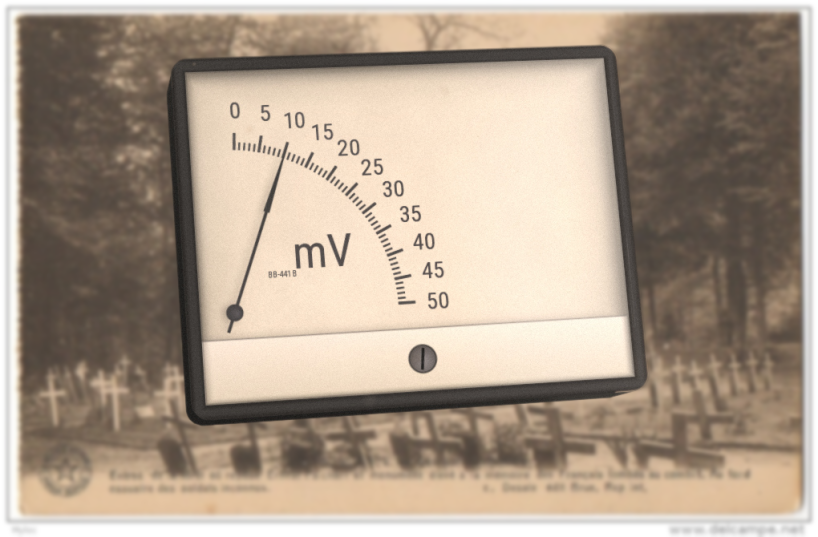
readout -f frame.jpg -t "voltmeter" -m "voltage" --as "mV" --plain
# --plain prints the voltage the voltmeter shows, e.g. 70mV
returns 10mV
